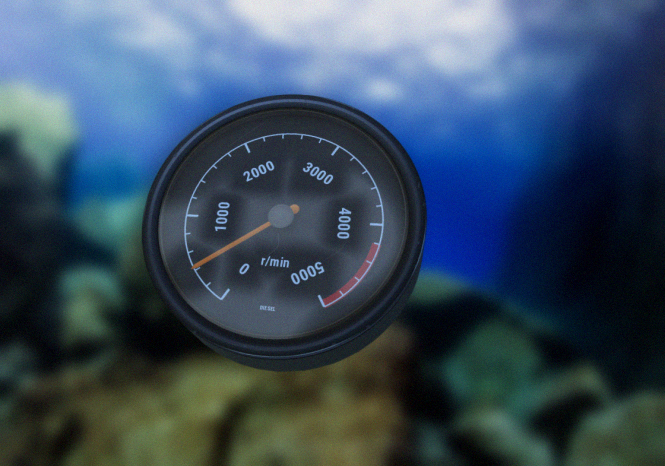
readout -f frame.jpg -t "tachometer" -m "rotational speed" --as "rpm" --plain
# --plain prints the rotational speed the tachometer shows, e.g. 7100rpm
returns 400rpm
